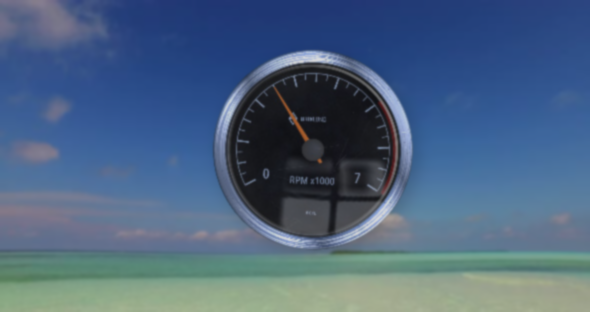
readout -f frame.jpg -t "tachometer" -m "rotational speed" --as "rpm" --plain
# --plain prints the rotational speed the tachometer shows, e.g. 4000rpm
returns 2500rpm
